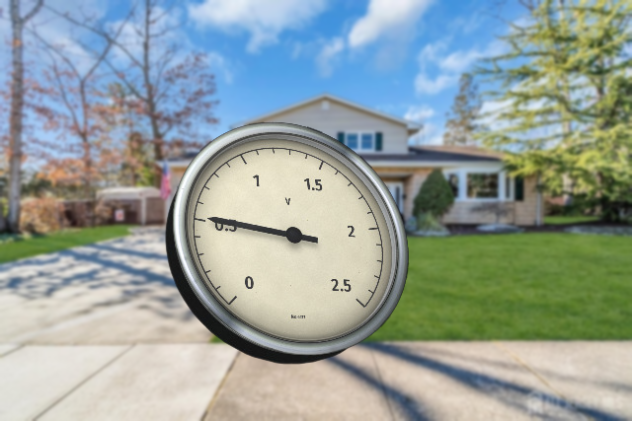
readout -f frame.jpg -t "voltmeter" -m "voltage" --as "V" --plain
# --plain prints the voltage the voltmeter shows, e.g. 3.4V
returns 0.5V
